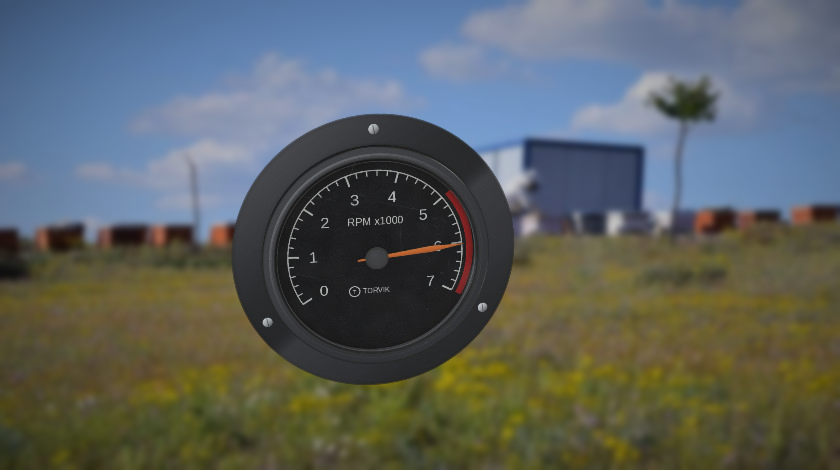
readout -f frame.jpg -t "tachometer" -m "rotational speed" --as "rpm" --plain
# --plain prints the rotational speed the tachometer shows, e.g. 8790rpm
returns 6000rpm
